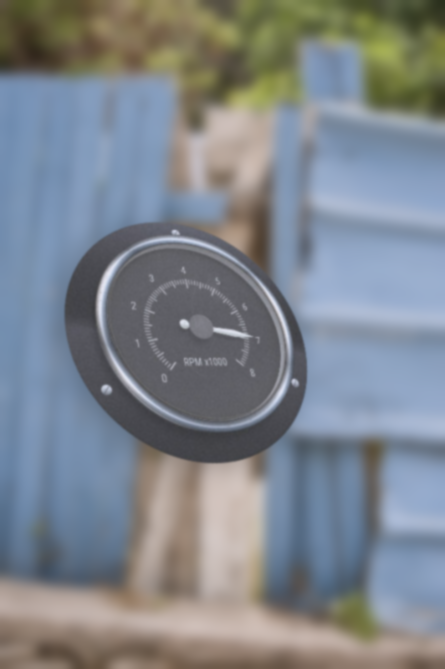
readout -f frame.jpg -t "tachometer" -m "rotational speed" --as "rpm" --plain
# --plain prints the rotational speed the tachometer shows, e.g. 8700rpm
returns 7000rpm
